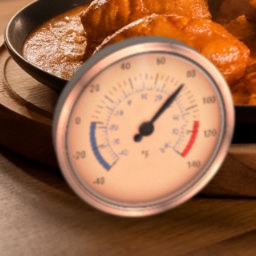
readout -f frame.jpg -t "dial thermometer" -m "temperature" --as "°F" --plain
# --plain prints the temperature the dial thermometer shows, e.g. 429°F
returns 80°F
